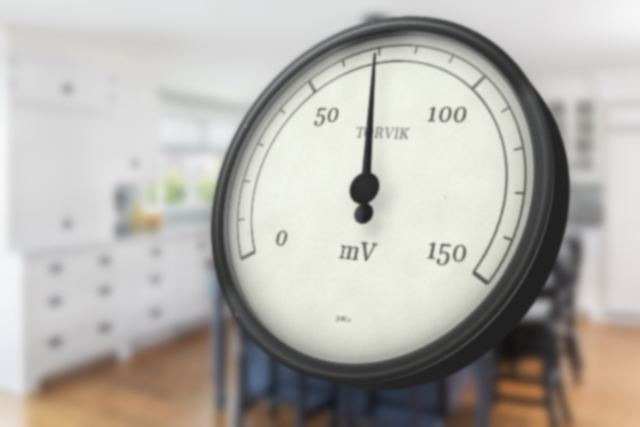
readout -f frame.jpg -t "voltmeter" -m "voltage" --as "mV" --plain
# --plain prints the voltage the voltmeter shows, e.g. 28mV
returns 70mV
